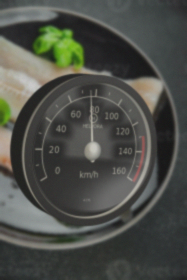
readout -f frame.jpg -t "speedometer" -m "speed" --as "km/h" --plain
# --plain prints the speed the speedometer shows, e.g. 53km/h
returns 75km/h
